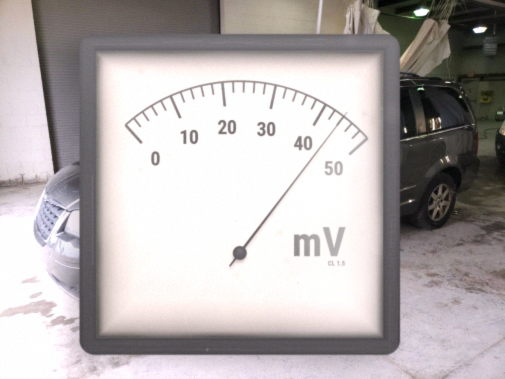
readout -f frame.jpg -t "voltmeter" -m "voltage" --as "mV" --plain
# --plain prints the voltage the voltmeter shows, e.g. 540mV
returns 44mV
